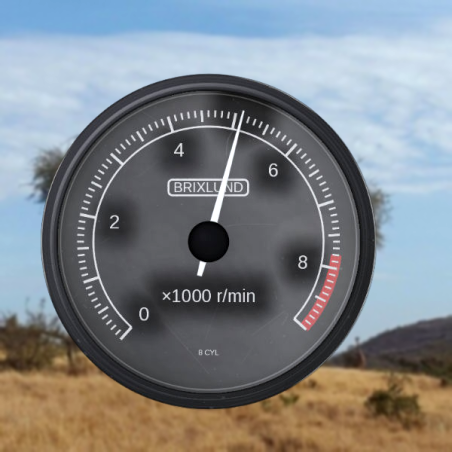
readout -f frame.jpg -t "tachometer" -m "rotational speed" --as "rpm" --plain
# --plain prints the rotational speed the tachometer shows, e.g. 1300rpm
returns 5100rpm
